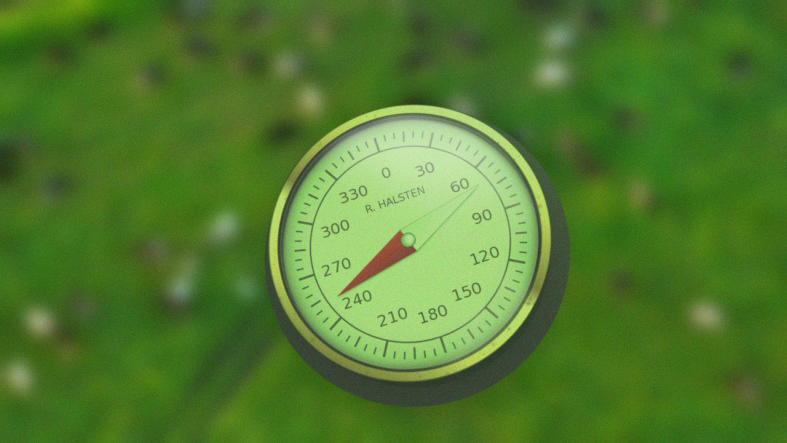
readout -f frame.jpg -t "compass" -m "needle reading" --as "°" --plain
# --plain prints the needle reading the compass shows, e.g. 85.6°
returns 250°
